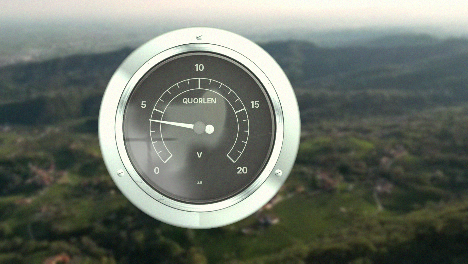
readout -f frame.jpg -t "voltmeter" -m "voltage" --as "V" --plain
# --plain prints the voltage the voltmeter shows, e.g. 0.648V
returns 4V
